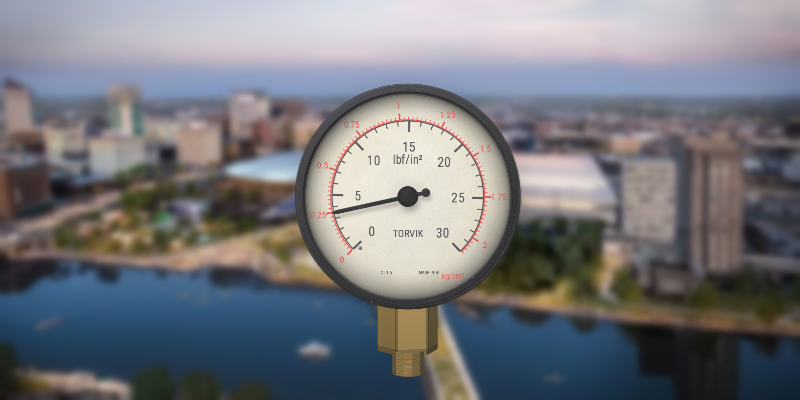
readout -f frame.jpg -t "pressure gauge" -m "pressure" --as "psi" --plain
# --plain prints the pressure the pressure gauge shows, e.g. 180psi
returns 3.5psi
